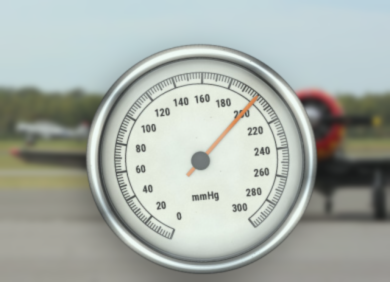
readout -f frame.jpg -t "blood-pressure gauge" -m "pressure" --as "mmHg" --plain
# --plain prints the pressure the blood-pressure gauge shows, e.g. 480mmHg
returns 200mmHg
